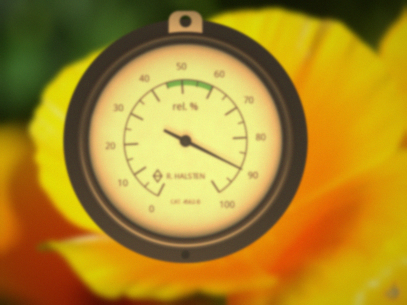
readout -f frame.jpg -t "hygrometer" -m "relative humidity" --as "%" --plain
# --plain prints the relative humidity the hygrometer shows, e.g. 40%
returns 90%
